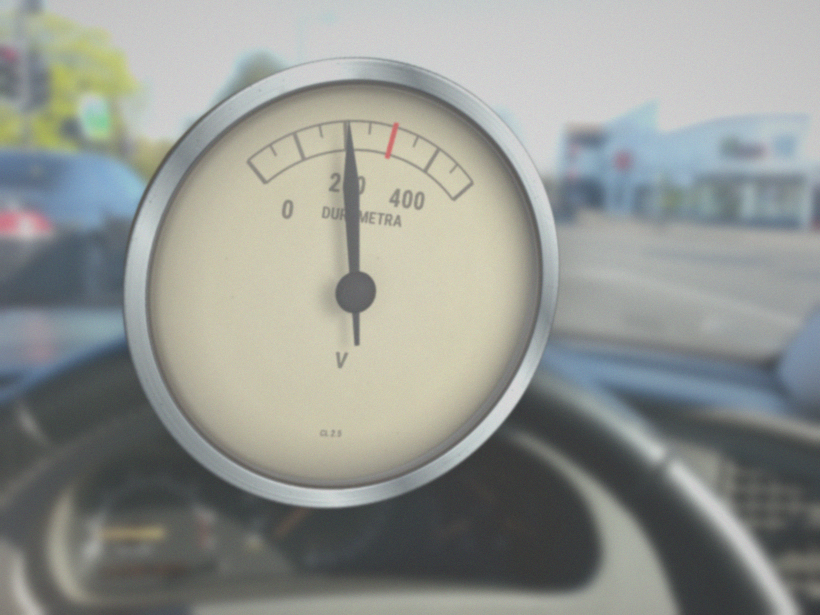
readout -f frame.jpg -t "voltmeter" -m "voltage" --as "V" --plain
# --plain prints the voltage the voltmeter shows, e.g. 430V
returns 200V
